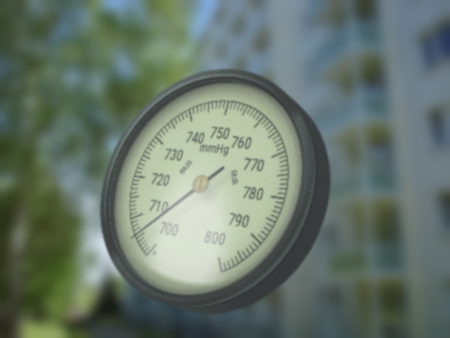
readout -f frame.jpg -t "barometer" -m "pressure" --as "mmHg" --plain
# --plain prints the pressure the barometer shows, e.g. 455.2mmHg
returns 705mmHg
